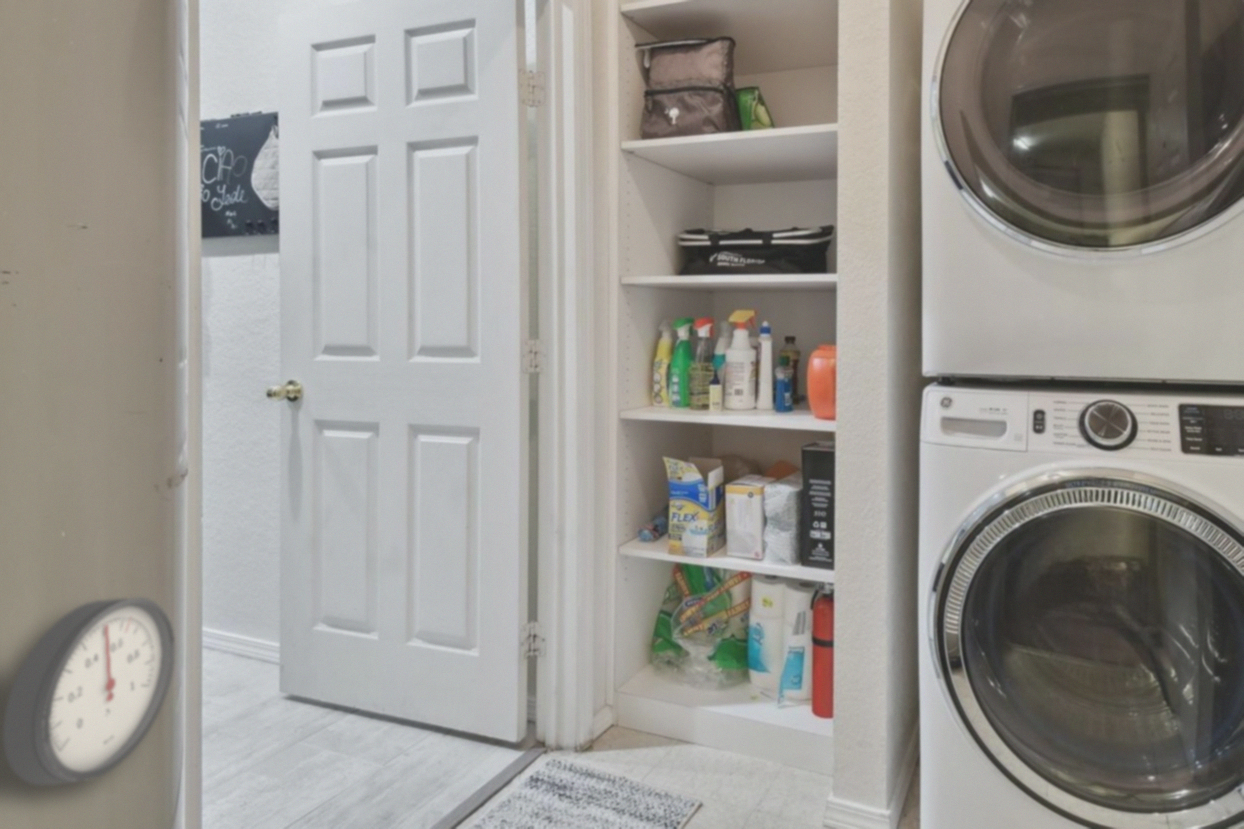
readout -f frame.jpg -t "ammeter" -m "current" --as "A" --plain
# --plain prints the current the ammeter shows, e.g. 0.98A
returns 0.5A
